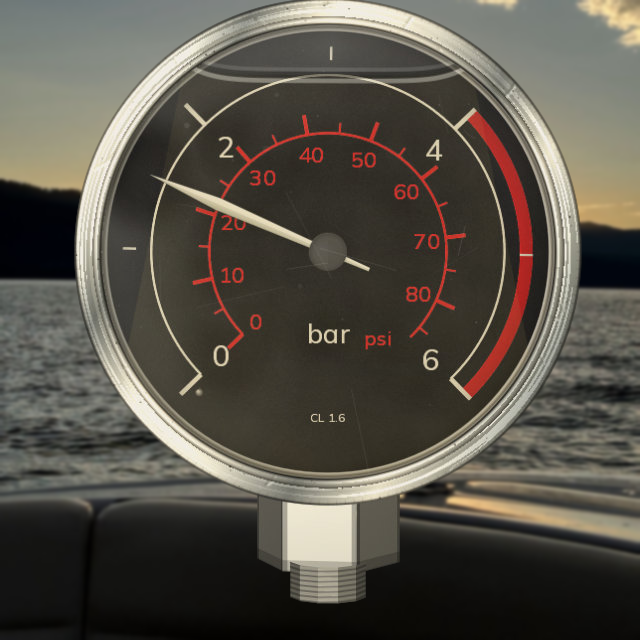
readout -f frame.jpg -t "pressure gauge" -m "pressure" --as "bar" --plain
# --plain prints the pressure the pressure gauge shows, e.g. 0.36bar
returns 1.5bar
